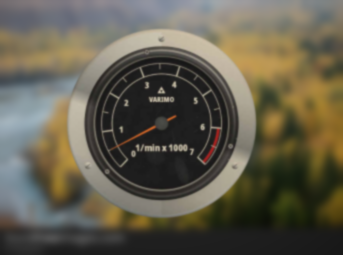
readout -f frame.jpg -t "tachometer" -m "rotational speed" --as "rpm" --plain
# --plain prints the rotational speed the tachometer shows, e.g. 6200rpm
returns 500rpm
